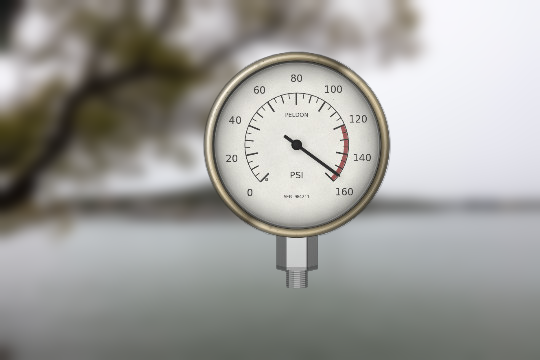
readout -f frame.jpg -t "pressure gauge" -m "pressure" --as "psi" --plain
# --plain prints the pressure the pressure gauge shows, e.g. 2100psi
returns 155psi
